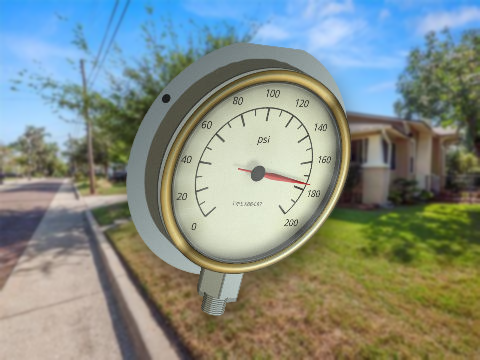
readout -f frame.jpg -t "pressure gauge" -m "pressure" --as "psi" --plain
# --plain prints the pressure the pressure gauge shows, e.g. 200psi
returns 175psi
